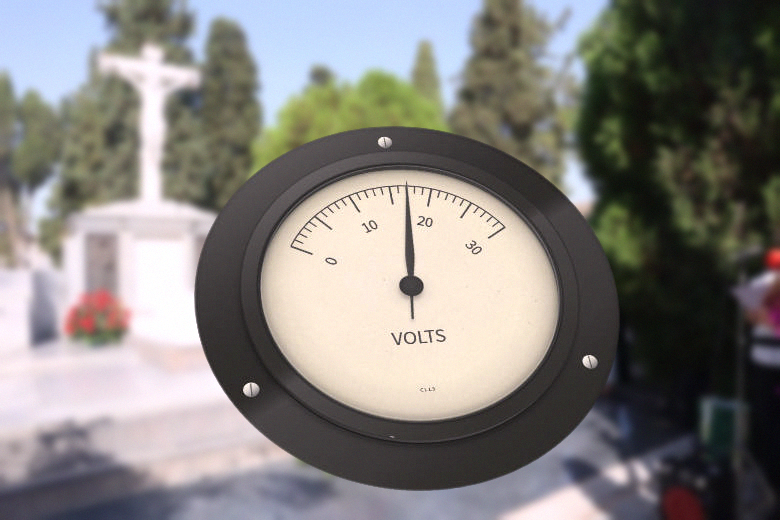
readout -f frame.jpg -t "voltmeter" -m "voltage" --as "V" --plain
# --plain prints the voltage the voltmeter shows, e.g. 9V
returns 17V
